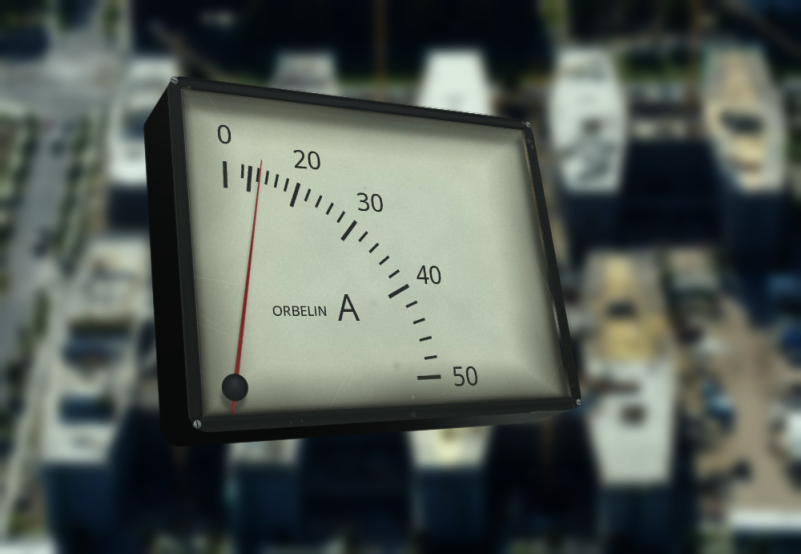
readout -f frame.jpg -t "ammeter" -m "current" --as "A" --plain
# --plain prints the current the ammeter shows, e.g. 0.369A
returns 12A
